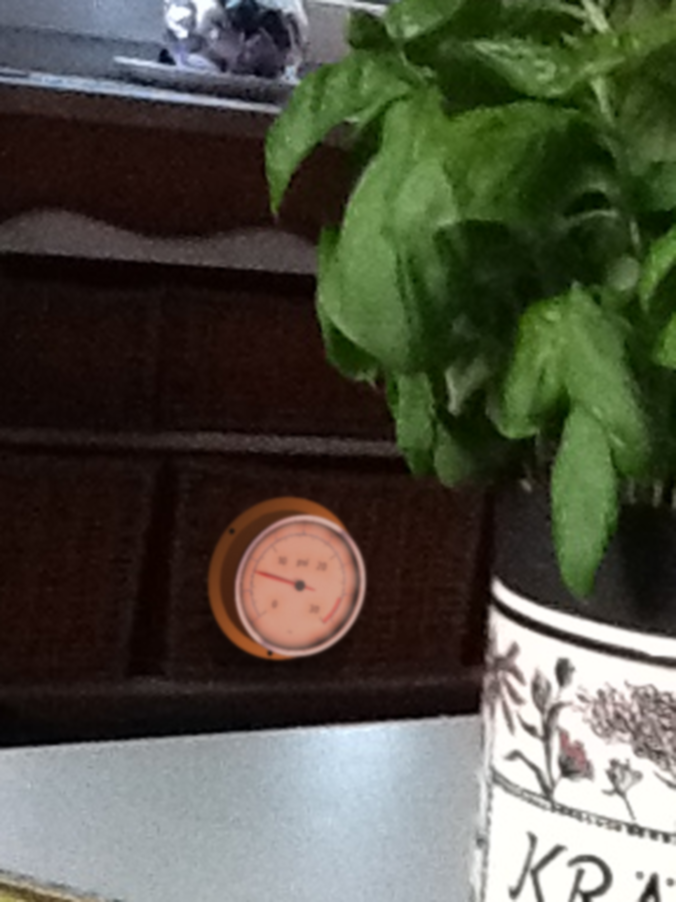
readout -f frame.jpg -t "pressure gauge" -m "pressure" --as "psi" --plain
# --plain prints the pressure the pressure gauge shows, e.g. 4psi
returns 6psi
